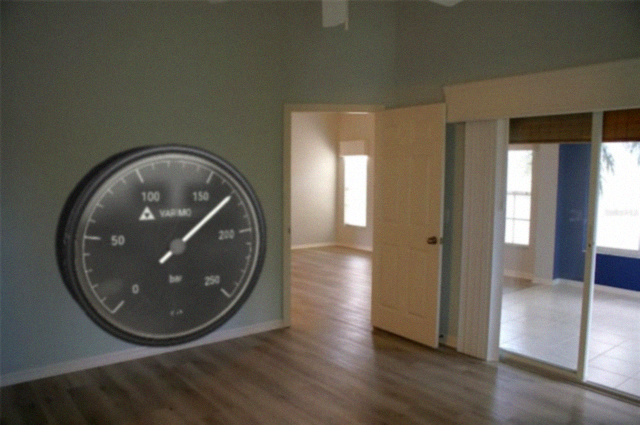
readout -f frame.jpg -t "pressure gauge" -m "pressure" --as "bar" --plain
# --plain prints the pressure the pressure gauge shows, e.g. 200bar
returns 170bar
